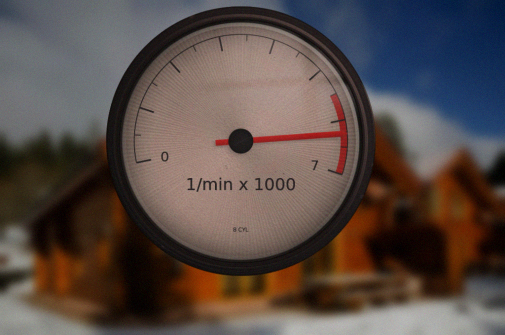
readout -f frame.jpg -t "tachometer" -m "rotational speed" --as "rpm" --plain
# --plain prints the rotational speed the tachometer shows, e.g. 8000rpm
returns 6250rpm
